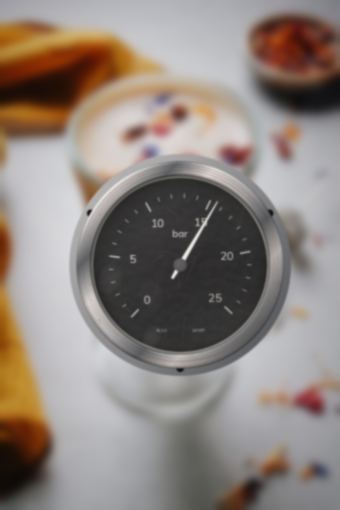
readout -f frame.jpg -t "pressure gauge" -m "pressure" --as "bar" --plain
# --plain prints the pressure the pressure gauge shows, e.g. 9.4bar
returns 15.5bar
